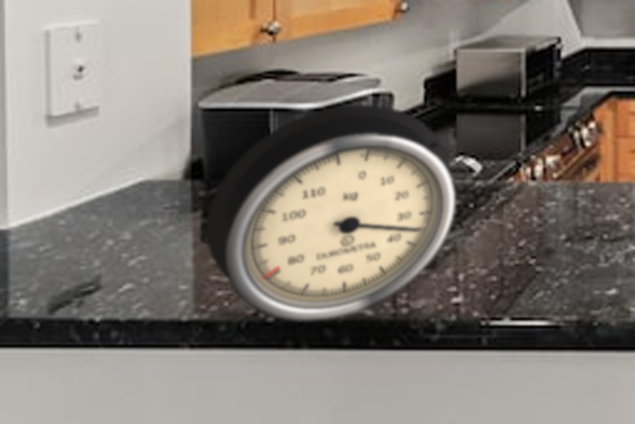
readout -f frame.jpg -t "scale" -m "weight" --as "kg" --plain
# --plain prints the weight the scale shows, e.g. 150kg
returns 35kg
